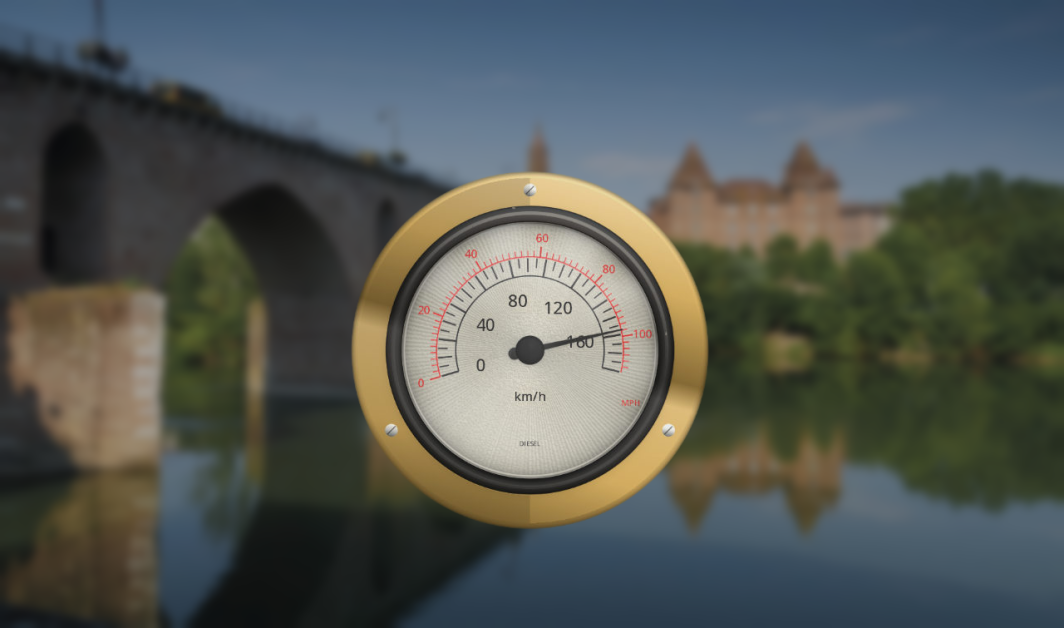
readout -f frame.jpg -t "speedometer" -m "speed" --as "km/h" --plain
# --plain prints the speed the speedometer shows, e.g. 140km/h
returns 157.5km/h
